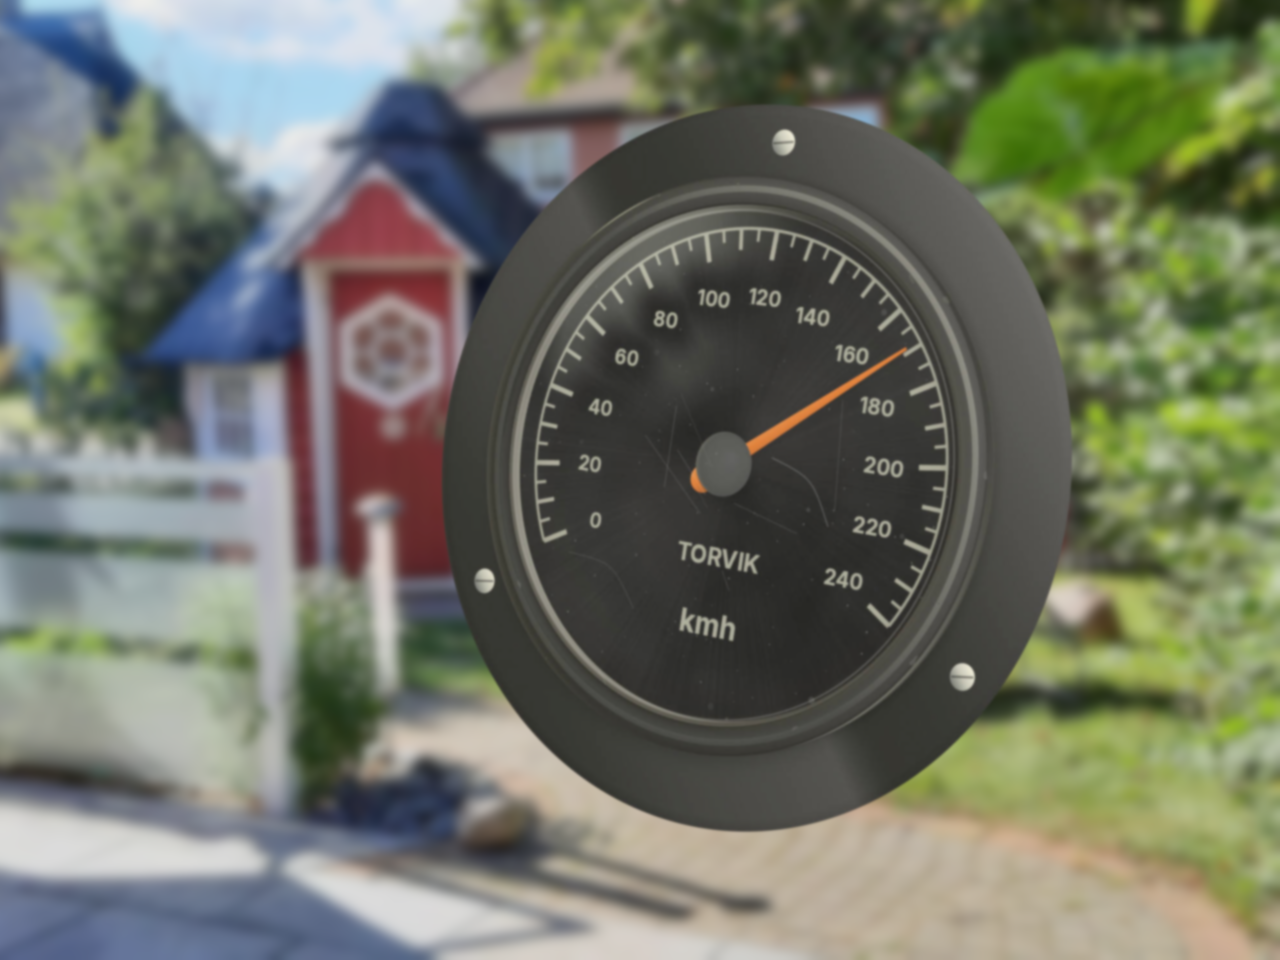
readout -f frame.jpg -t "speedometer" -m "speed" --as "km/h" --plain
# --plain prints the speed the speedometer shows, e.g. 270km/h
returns 170km/h
